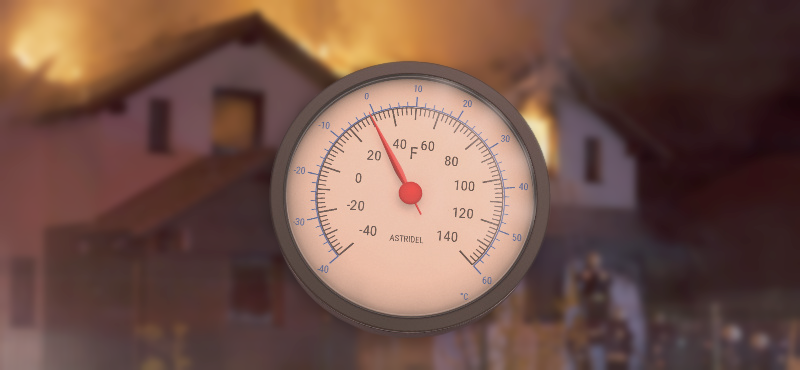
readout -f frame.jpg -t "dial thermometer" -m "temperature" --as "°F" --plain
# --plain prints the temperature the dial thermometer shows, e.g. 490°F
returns 30°F
